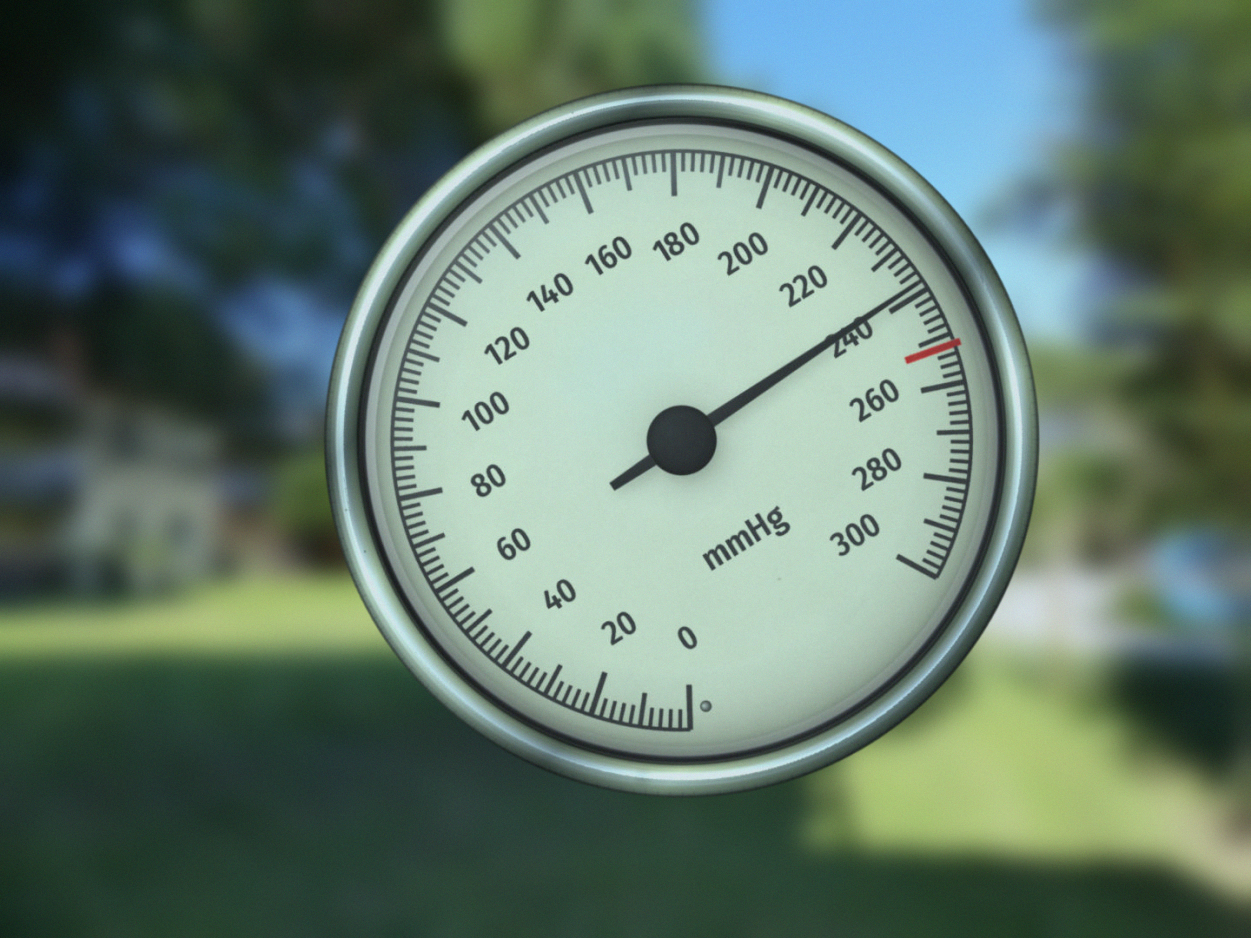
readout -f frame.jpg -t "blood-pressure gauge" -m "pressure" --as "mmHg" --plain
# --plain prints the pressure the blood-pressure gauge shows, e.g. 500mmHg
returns 238mmHg
